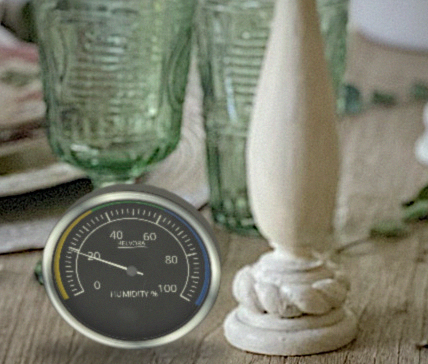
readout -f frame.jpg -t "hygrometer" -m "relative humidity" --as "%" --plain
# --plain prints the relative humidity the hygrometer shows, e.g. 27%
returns 20%
